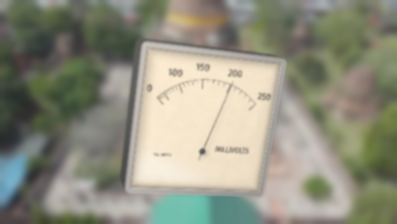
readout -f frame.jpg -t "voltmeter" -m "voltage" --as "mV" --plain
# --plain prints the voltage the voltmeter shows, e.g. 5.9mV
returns 200mV
